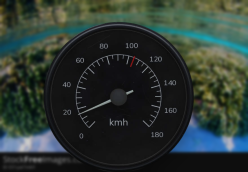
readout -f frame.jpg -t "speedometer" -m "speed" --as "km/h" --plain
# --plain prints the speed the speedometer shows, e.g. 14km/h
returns 15km/h
